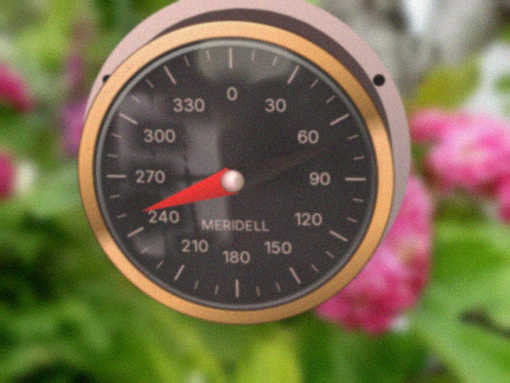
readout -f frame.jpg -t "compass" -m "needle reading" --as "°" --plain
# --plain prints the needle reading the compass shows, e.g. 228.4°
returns 250°
